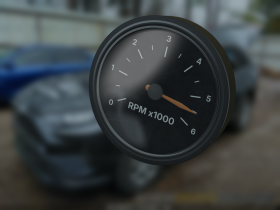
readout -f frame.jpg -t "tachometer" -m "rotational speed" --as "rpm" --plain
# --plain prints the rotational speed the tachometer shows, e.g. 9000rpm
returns 5500rpm
